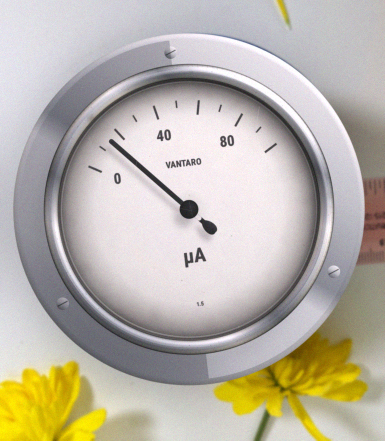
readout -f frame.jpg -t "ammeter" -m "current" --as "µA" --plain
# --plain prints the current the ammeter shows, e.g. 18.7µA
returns 15µA
